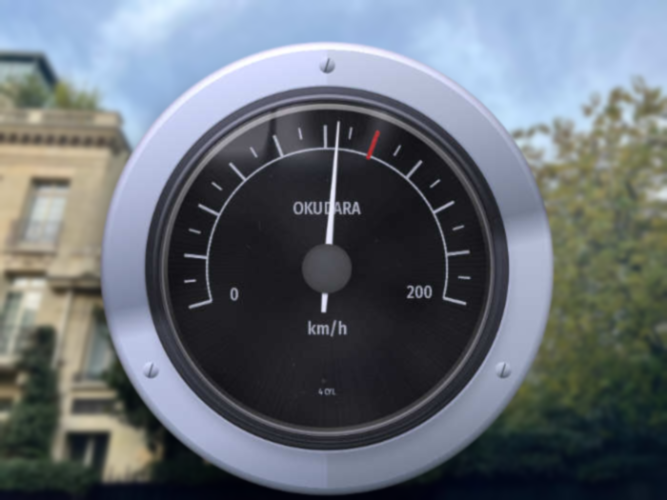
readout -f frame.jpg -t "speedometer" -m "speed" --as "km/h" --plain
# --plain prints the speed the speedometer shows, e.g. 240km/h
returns 105km/h
